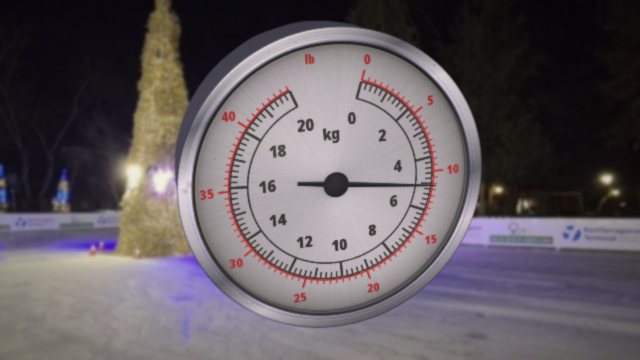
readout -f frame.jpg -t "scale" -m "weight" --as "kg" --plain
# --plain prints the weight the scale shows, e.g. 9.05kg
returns 5kg
